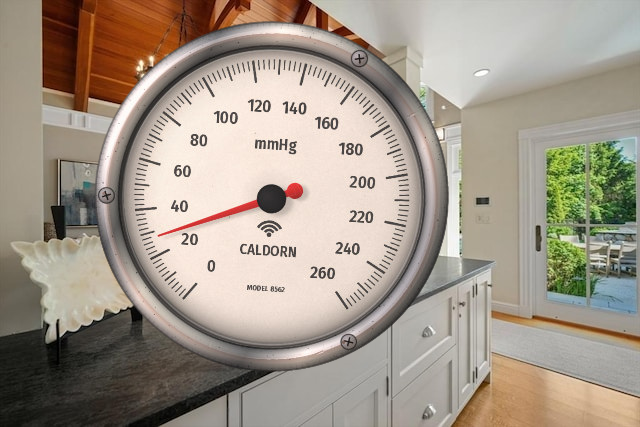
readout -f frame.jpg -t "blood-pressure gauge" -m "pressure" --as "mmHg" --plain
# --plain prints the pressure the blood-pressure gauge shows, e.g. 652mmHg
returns 28mmHg
